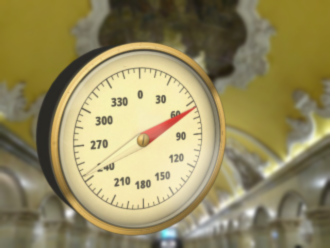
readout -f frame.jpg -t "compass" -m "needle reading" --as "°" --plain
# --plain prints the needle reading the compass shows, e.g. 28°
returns 65°
